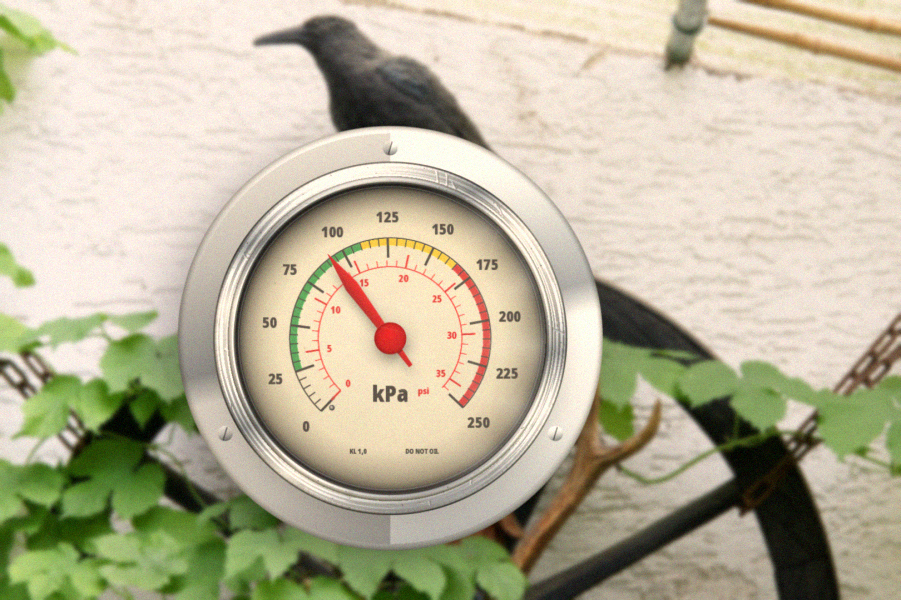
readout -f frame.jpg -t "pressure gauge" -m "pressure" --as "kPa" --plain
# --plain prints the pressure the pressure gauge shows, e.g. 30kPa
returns 92.5kPa
